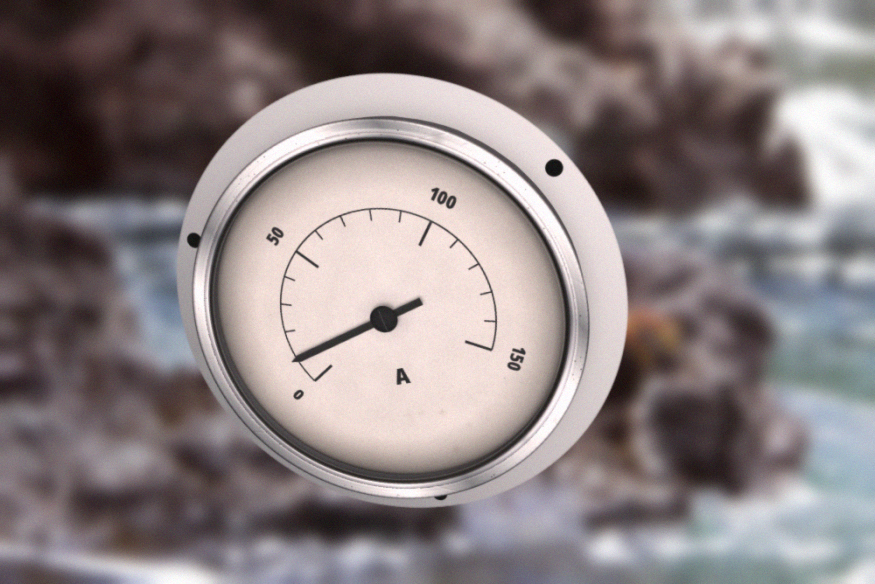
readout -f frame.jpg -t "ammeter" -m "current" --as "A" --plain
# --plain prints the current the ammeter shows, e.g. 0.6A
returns 10A
